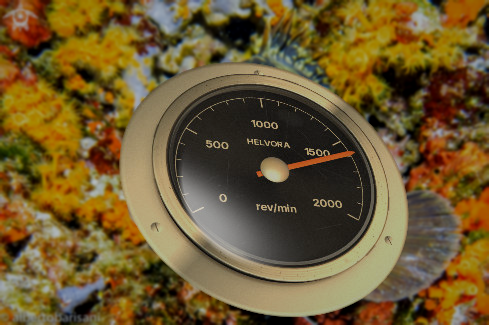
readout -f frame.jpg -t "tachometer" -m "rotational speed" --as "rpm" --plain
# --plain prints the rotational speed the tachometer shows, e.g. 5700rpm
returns 1600rpm
